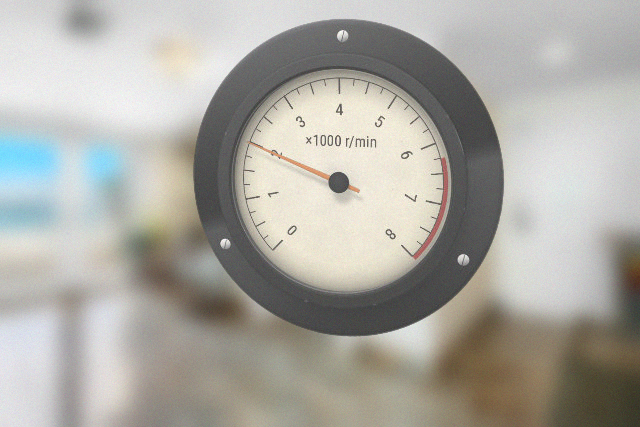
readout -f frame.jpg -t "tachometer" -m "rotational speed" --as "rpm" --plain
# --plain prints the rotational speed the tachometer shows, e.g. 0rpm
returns 2000rpm
